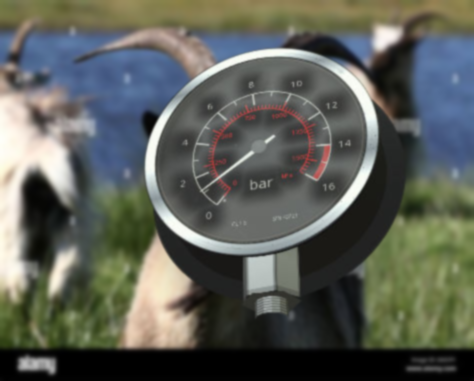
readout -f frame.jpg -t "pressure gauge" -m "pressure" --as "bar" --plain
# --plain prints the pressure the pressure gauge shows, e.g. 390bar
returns 1bar
